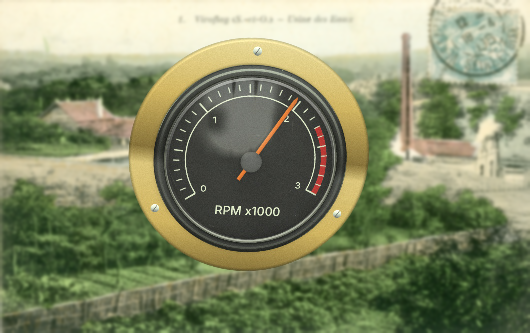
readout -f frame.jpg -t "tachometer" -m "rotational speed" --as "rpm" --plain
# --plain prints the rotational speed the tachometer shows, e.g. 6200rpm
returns 1950rpm
